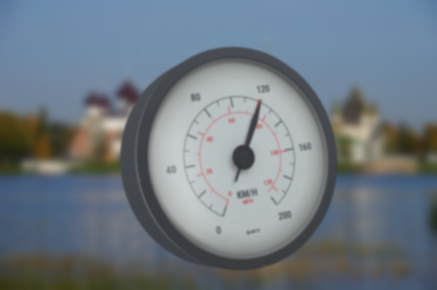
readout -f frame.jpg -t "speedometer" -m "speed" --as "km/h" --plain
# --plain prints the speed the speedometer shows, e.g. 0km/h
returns 120km/h
